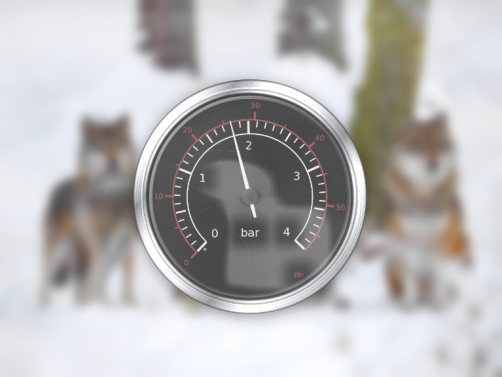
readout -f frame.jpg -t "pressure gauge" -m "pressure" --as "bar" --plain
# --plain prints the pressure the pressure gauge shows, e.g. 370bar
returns 1.8bar
